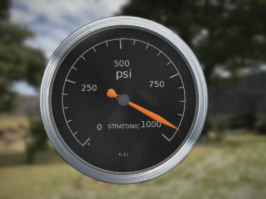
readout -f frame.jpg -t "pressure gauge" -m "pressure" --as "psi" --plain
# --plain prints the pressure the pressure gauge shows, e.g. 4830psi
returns 950psi
